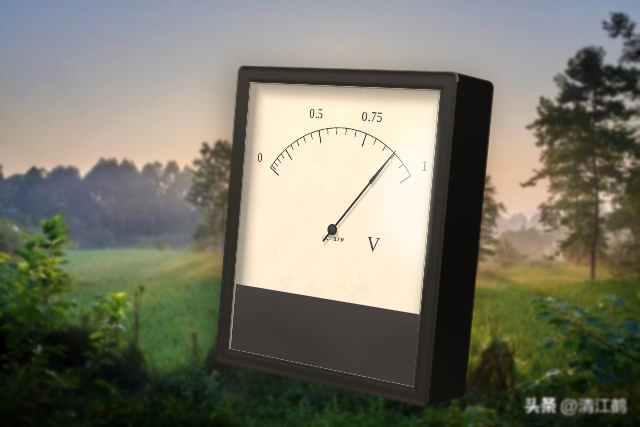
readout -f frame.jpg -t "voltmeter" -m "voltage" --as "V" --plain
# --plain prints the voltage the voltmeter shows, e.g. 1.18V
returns 0.9V
